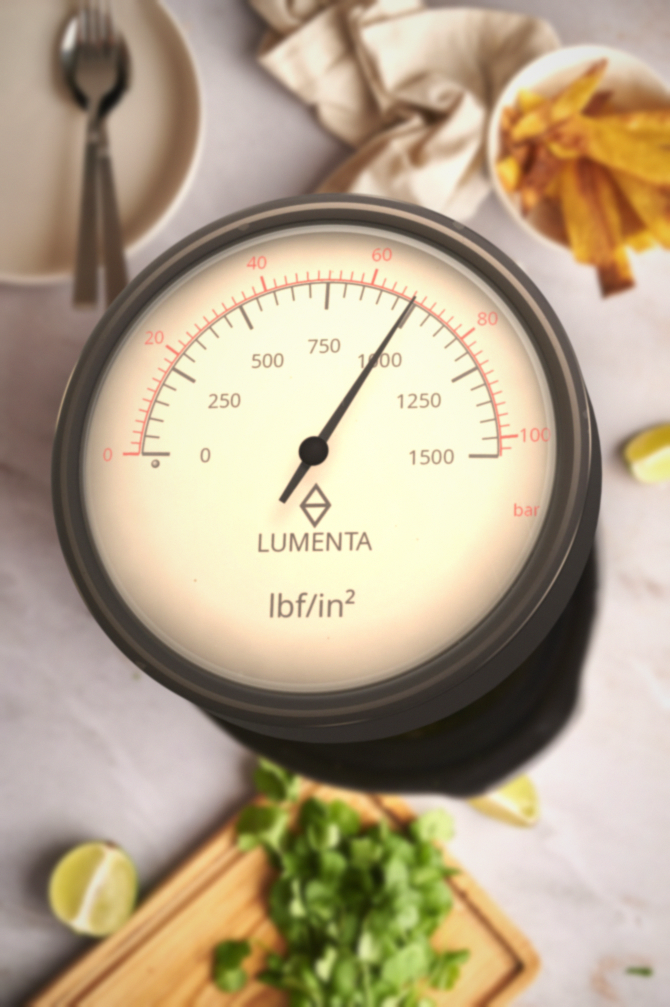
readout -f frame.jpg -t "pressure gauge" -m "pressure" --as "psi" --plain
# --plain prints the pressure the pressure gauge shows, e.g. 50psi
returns 1000psi
